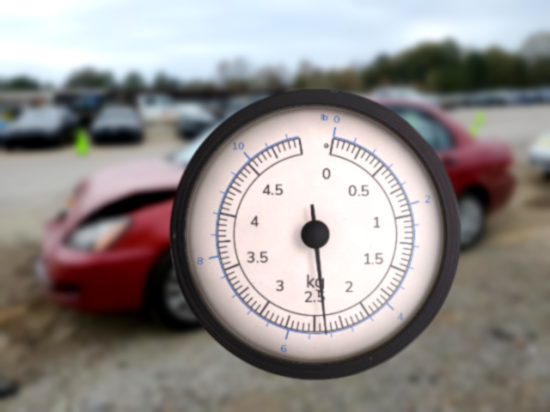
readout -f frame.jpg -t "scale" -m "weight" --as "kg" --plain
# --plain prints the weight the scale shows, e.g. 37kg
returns 2.4kg
